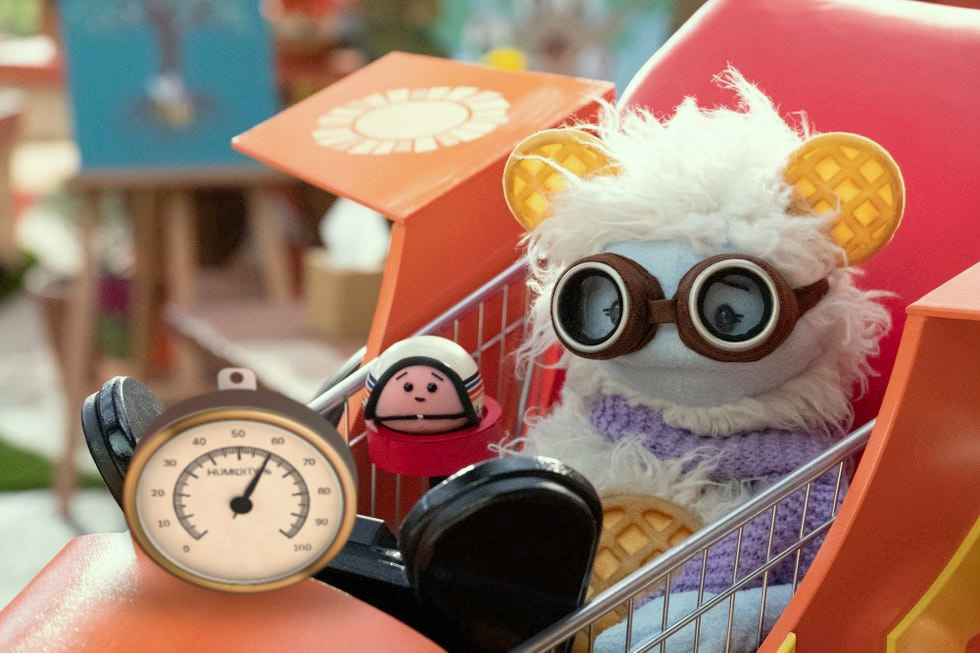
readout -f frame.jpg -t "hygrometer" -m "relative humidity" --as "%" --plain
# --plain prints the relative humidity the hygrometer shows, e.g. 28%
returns 60%
